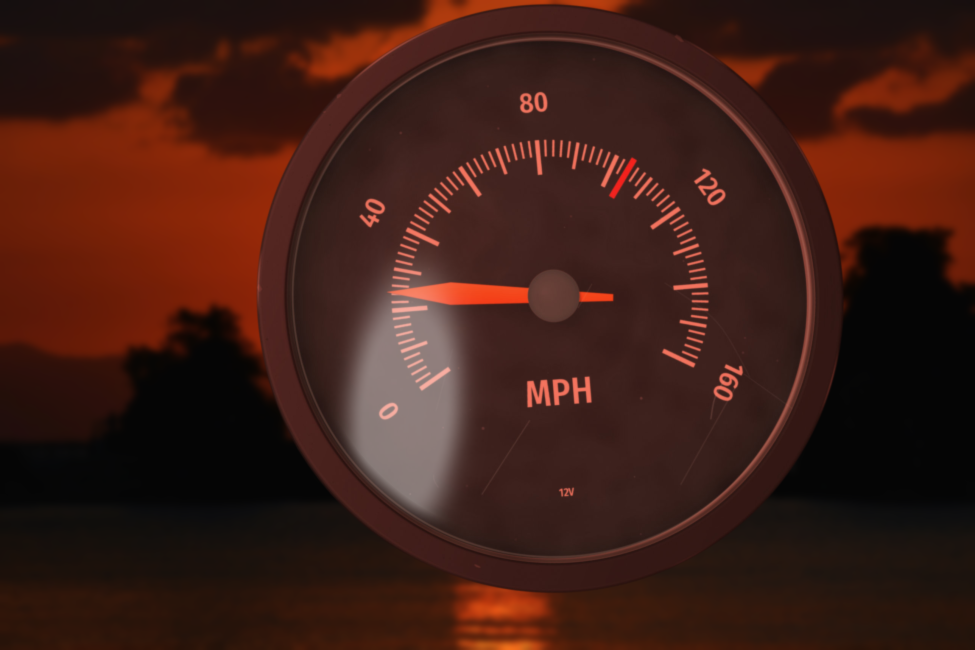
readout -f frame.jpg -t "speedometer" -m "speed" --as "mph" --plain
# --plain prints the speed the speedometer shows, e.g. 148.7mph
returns 24mph
